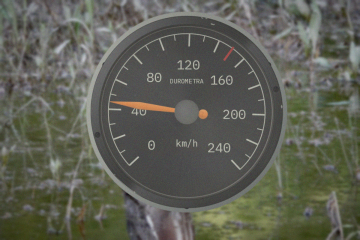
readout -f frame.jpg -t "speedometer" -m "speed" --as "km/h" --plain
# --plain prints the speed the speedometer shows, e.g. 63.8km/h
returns 45km/h
